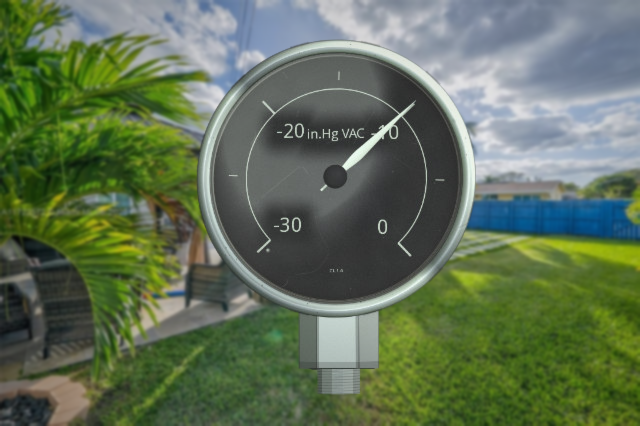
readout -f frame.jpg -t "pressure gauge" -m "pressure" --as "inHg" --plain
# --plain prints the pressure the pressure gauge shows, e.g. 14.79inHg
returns -10inHg
